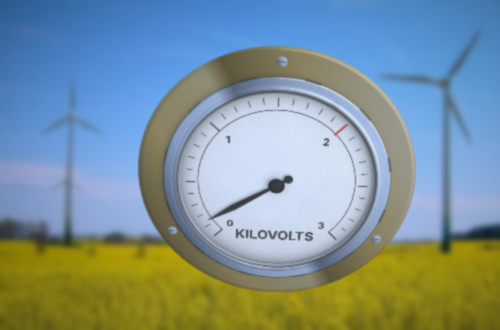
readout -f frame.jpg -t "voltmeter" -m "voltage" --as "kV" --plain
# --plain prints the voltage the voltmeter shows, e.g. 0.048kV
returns 0.15kV
